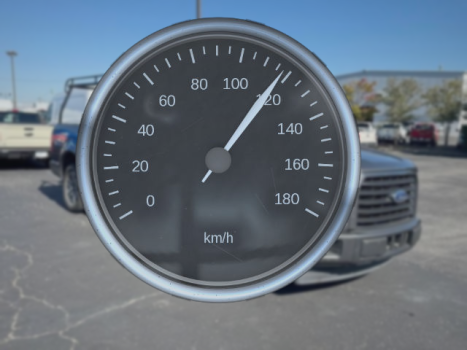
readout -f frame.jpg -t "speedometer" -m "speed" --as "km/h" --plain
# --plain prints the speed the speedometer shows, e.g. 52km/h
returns 117.5km/h
